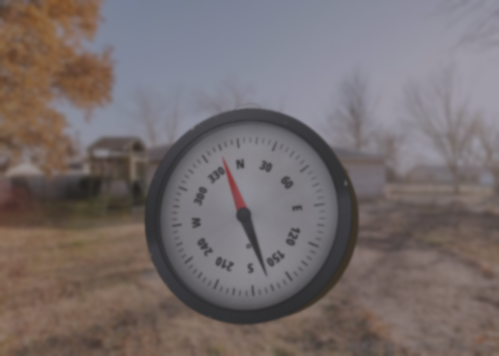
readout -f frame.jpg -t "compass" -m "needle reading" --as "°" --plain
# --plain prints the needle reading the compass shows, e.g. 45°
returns 345°
